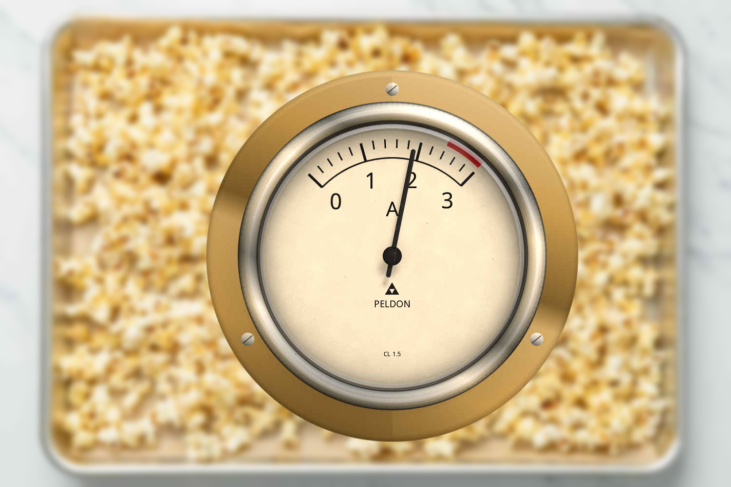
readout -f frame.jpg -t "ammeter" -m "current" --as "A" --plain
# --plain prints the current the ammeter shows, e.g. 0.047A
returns 1.9A
